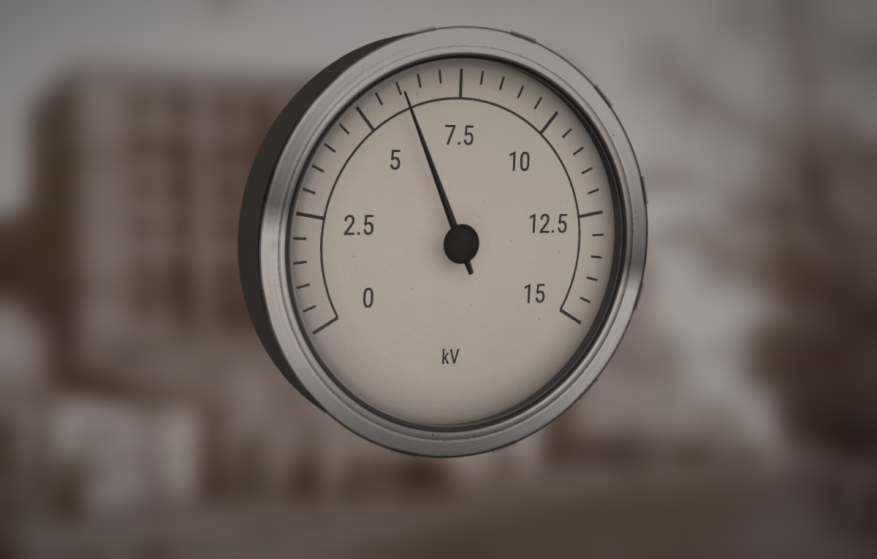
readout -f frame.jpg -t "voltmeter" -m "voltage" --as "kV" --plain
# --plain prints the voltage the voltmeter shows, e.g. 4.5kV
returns 6kV
